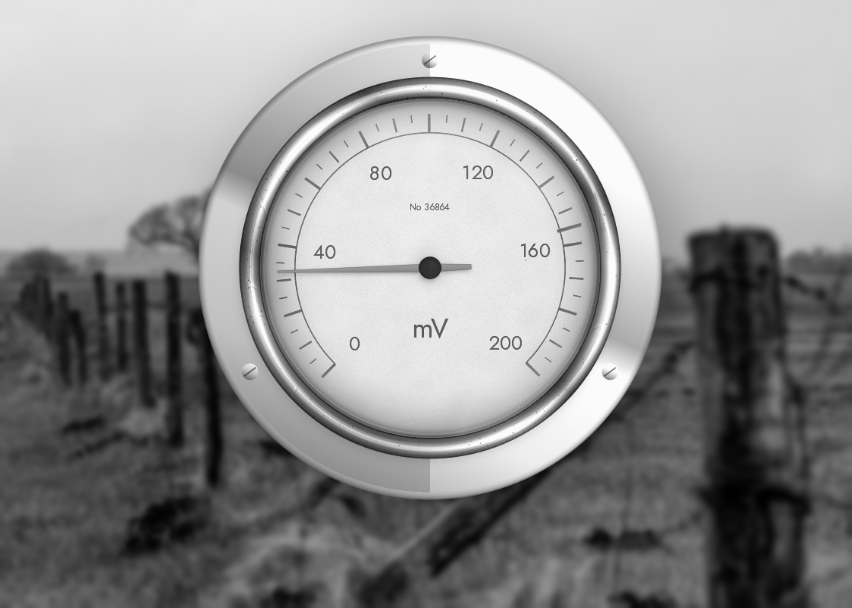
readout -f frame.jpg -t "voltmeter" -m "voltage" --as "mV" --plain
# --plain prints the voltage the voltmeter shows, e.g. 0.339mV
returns 32.5mV
